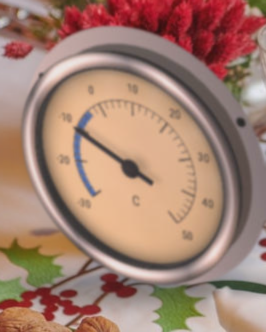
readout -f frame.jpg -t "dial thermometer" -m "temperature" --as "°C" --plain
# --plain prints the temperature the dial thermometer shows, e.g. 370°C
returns -10°C
